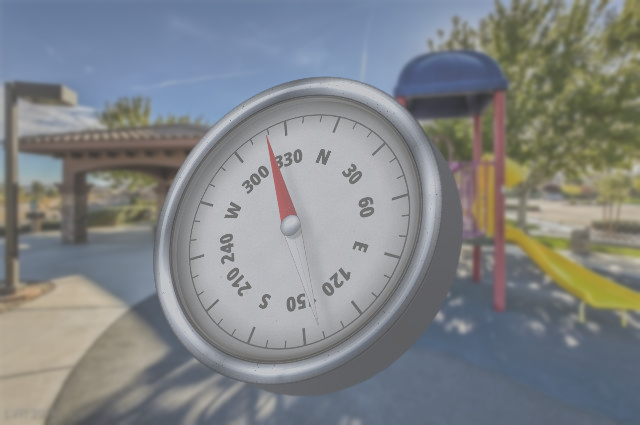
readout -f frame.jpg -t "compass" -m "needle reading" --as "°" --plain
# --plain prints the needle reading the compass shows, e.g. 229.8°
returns 320°
